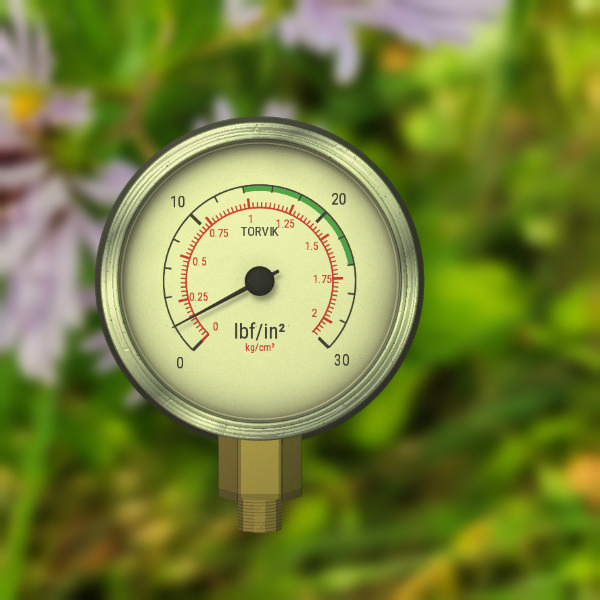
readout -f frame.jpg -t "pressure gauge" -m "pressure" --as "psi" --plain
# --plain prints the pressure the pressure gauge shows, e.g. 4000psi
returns 2psi
